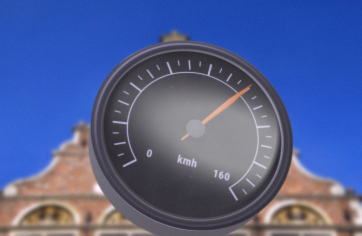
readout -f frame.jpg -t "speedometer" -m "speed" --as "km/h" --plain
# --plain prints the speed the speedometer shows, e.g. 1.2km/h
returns 100km/h
